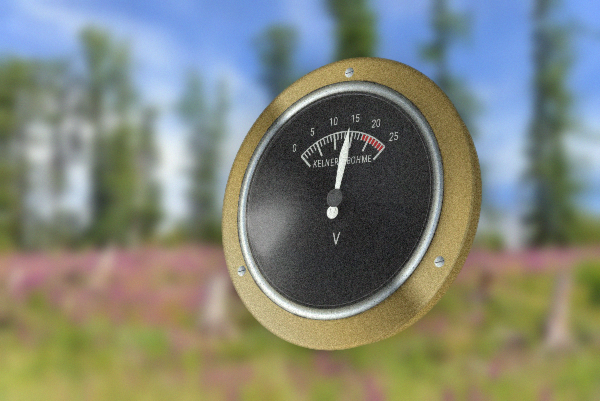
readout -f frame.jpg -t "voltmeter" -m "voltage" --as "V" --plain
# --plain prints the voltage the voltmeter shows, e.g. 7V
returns 15V
